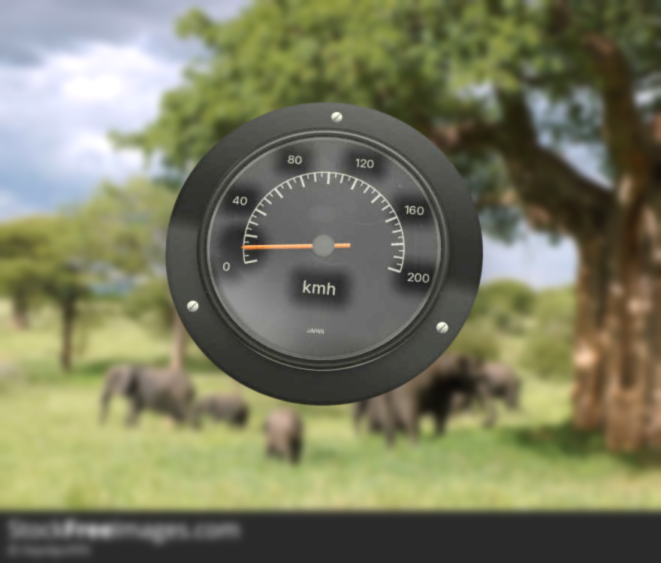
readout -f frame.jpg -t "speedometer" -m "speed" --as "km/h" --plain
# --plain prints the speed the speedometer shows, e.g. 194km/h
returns 10km/h
